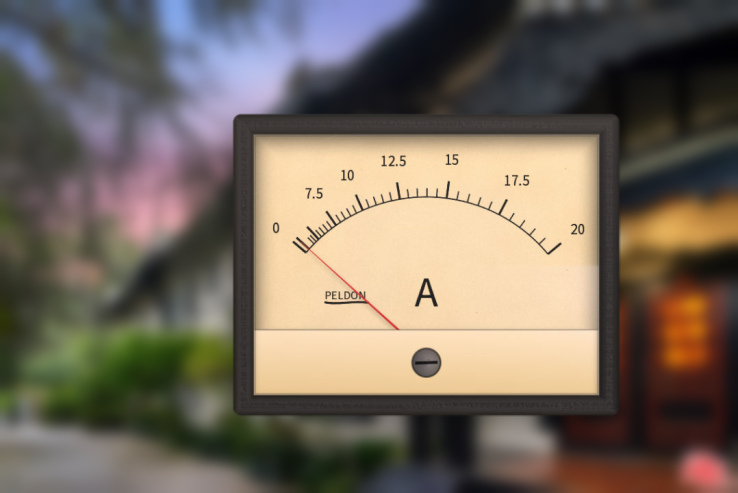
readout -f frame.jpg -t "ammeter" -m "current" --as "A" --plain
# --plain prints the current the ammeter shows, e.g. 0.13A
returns 2.5A
